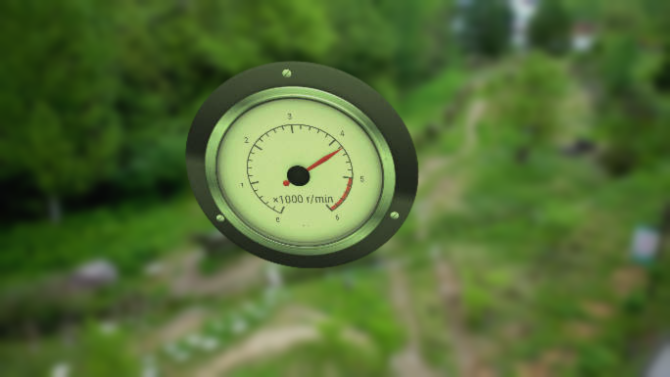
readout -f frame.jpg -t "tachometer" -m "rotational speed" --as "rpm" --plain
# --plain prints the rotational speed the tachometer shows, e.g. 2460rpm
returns 4200rpm
